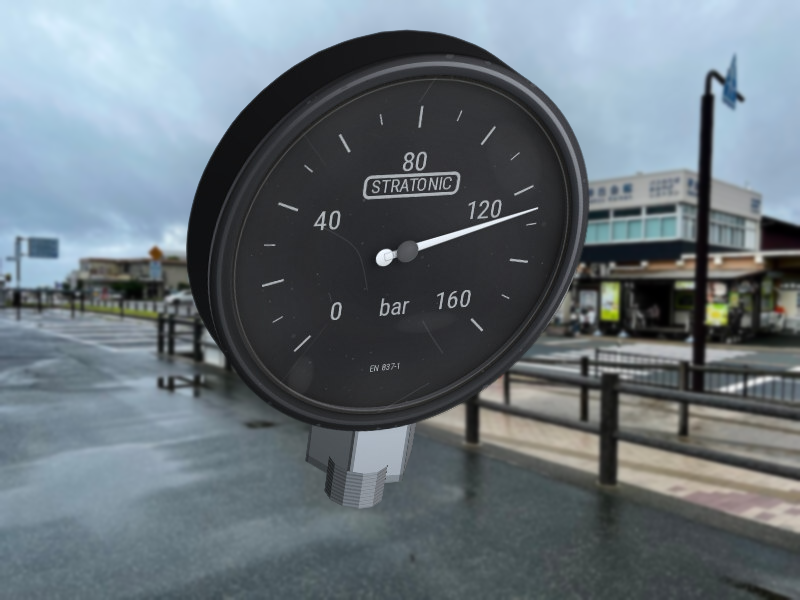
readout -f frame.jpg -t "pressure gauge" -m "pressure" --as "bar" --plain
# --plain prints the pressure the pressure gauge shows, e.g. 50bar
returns 125bar
